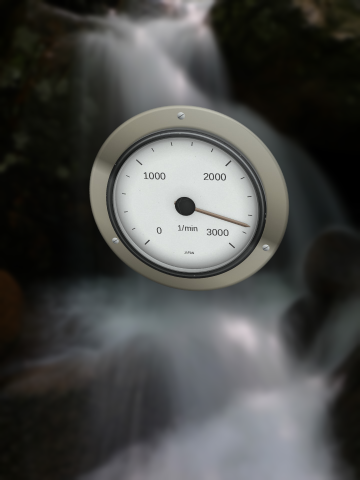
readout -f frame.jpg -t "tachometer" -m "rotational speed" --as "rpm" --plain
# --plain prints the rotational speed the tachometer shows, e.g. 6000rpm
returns 2700rpm
